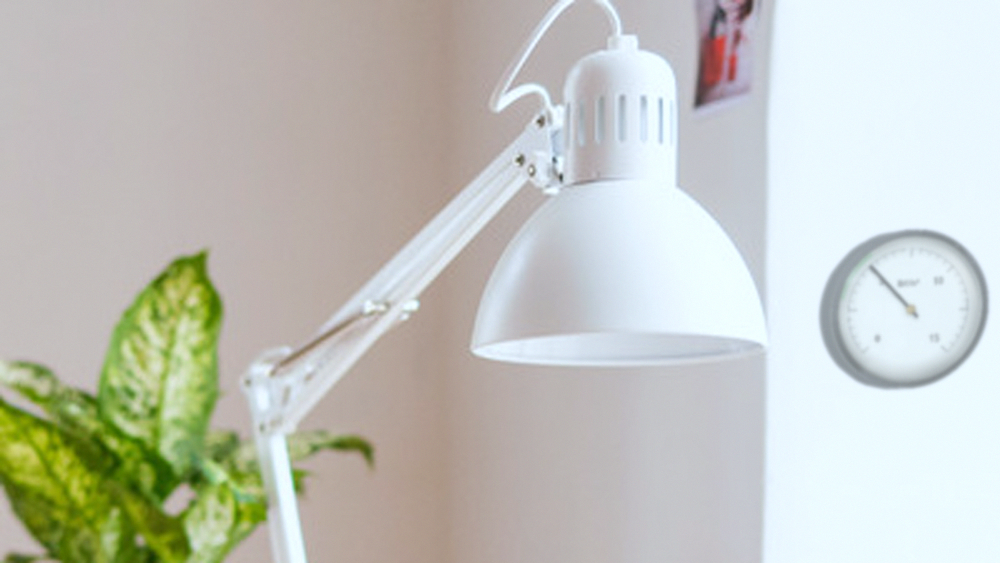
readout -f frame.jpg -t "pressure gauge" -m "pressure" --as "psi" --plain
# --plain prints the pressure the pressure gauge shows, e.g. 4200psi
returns 5psi
